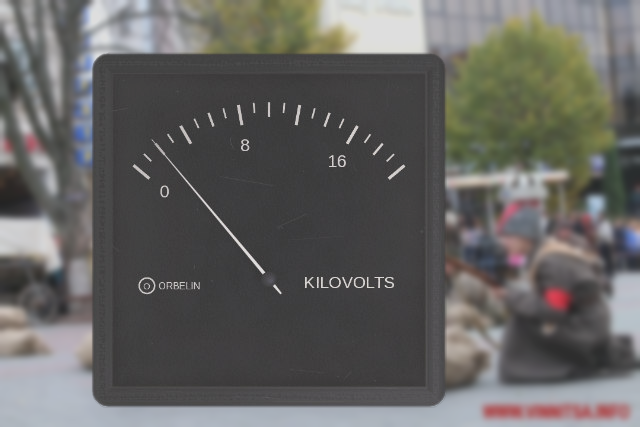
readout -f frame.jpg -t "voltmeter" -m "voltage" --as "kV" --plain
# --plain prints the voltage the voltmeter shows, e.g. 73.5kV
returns 2kV
